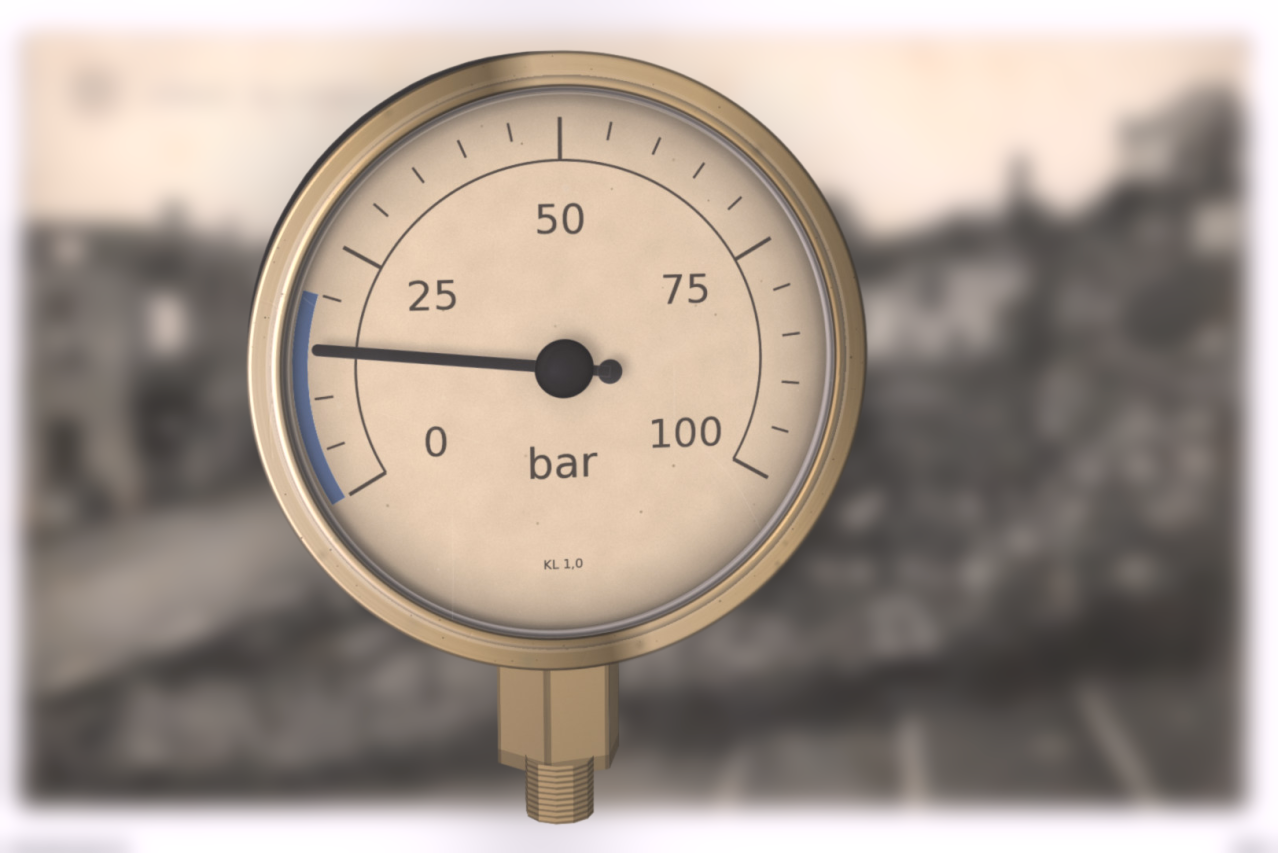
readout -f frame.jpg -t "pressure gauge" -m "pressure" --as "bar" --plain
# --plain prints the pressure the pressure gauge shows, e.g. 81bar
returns 15bar
